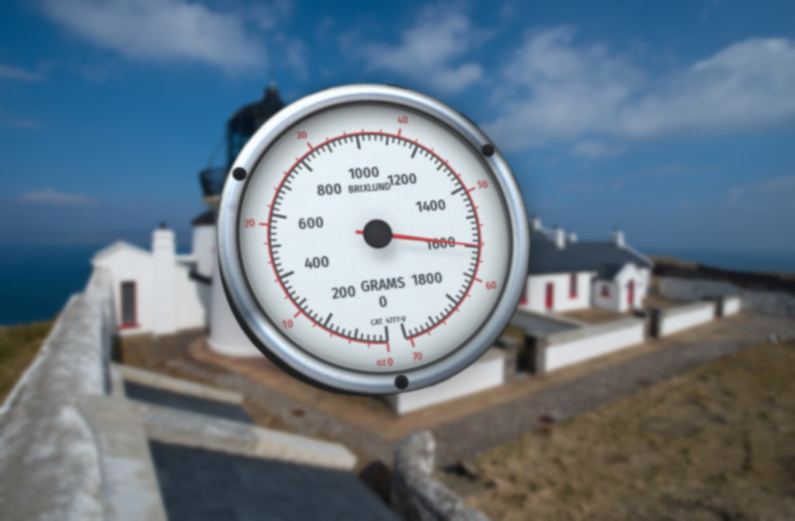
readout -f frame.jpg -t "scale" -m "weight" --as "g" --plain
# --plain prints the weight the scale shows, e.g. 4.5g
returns 1600g
